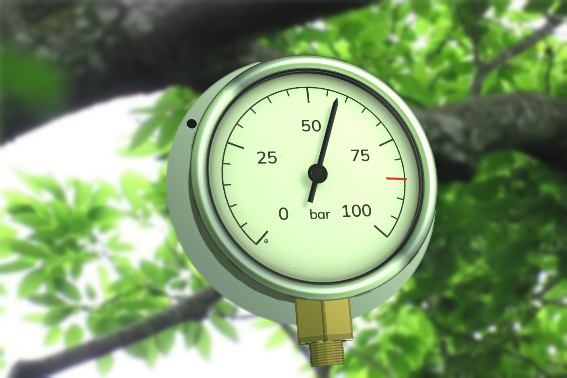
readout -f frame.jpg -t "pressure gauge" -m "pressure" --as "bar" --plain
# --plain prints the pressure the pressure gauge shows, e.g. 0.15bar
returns 57.5bar
